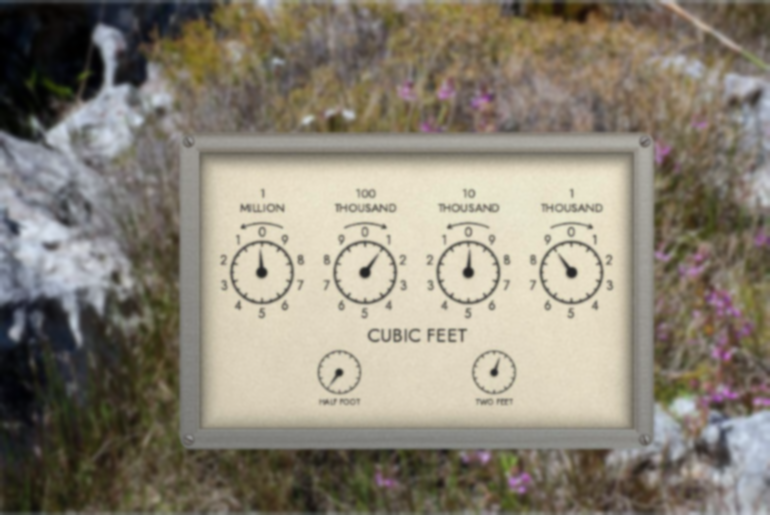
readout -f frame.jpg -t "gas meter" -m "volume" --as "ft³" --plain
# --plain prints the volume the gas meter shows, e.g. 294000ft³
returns 9900ft³
